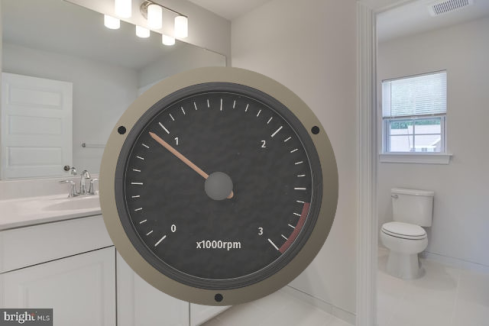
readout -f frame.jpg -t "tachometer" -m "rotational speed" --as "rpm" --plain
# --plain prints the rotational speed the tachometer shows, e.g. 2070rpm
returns 900rpm
